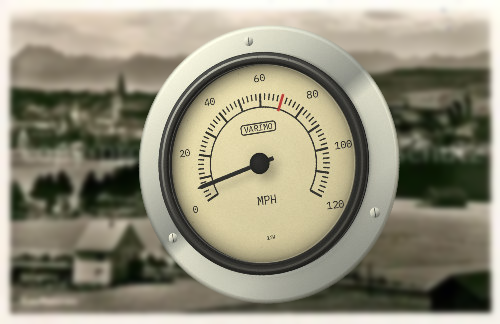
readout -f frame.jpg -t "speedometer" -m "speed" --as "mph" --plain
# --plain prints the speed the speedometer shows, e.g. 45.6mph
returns 6mph
